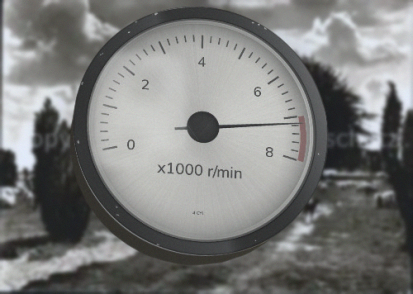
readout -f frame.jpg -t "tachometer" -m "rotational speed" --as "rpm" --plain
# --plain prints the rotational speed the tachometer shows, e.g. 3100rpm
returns 7200rpm
